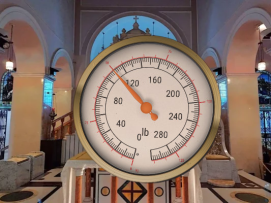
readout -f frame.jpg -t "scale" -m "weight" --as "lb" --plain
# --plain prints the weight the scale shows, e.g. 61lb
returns 110lb
